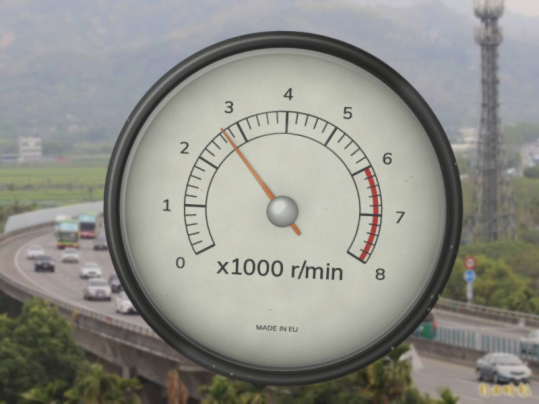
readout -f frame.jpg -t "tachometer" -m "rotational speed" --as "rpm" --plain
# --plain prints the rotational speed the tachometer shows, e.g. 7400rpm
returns 2700rpm
